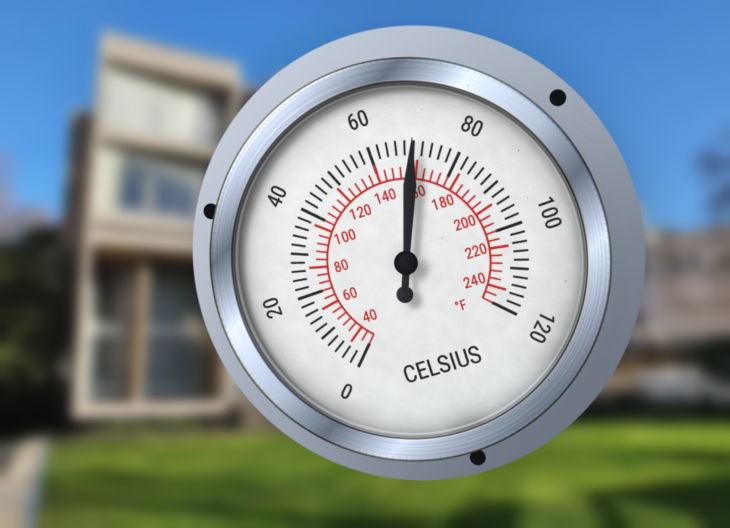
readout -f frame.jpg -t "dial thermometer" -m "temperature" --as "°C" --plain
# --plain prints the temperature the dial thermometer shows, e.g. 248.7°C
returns 70°C
